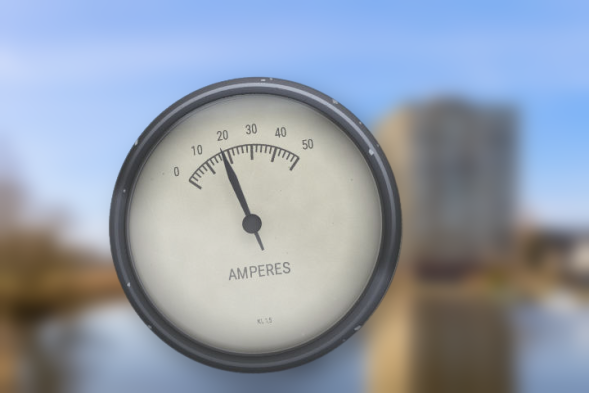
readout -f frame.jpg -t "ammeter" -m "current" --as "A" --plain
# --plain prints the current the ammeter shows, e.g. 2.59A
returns 18A
